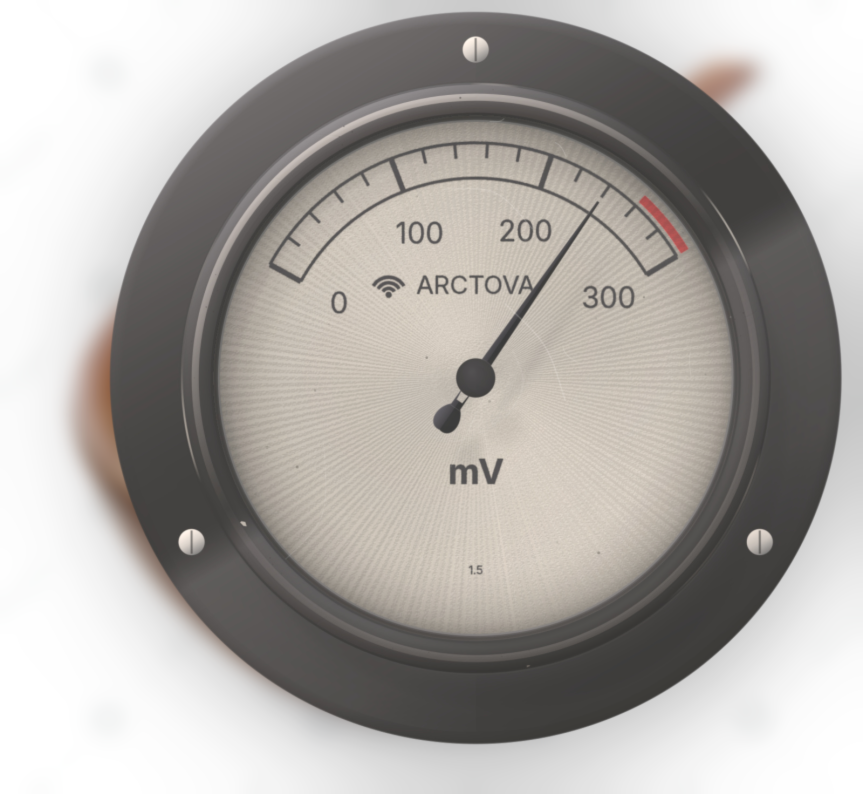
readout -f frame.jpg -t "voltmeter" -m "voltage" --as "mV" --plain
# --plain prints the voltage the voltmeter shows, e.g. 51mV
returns 240mV
